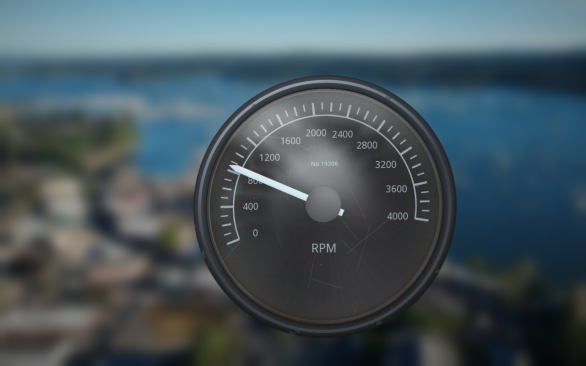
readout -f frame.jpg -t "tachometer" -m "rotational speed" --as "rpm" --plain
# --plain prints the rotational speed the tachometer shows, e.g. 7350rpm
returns 850rpm
